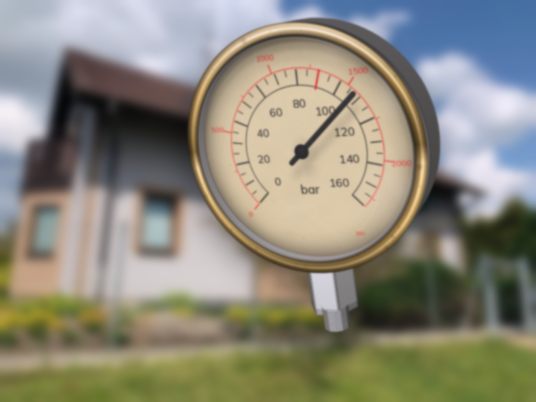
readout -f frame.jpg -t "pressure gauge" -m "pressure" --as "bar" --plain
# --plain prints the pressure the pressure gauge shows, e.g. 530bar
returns 107.5bar
